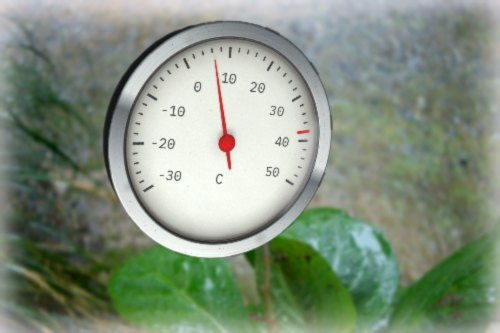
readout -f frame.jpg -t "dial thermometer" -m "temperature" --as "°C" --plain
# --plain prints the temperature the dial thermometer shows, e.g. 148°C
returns 6°C
